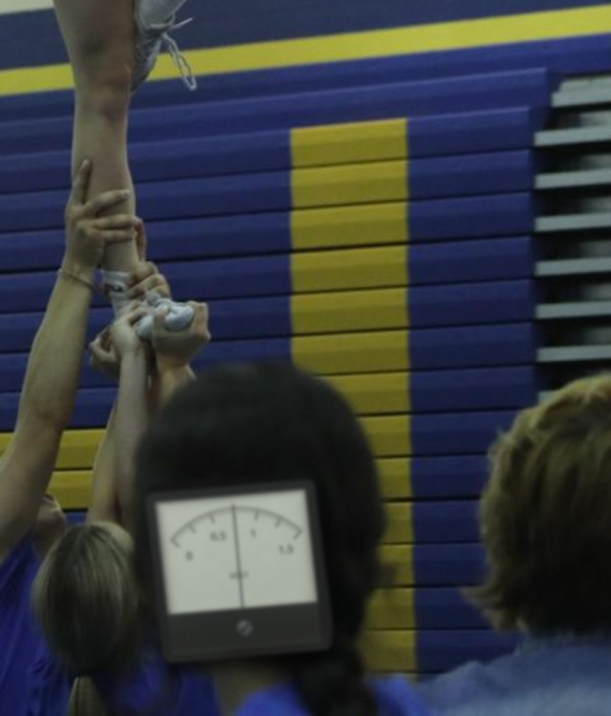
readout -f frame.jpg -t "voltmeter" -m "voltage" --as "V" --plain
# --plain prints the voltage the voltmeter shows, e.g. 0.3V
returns 0.75V
